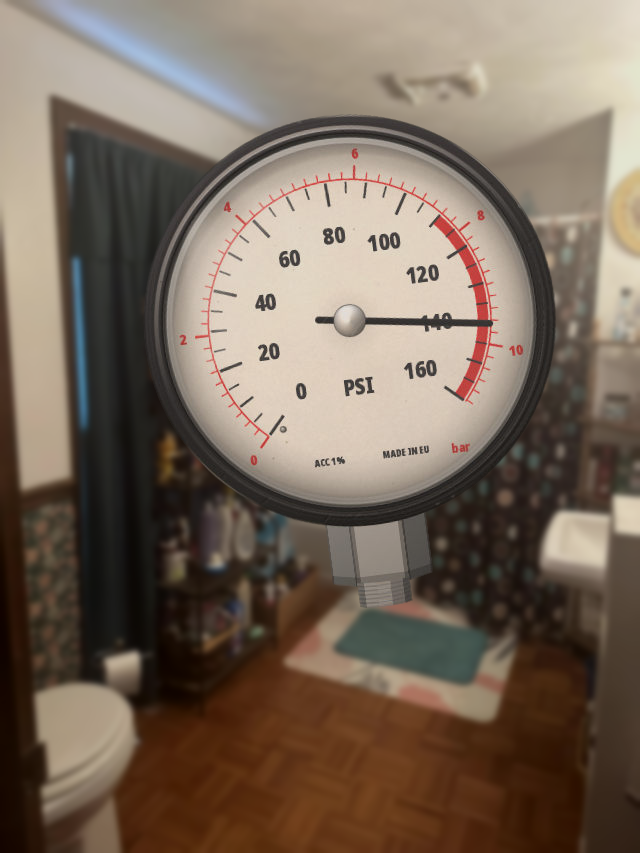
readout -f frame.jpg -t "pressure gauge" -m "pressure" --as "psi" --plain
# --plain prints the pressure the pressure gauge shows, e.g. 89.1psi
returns 140psi
